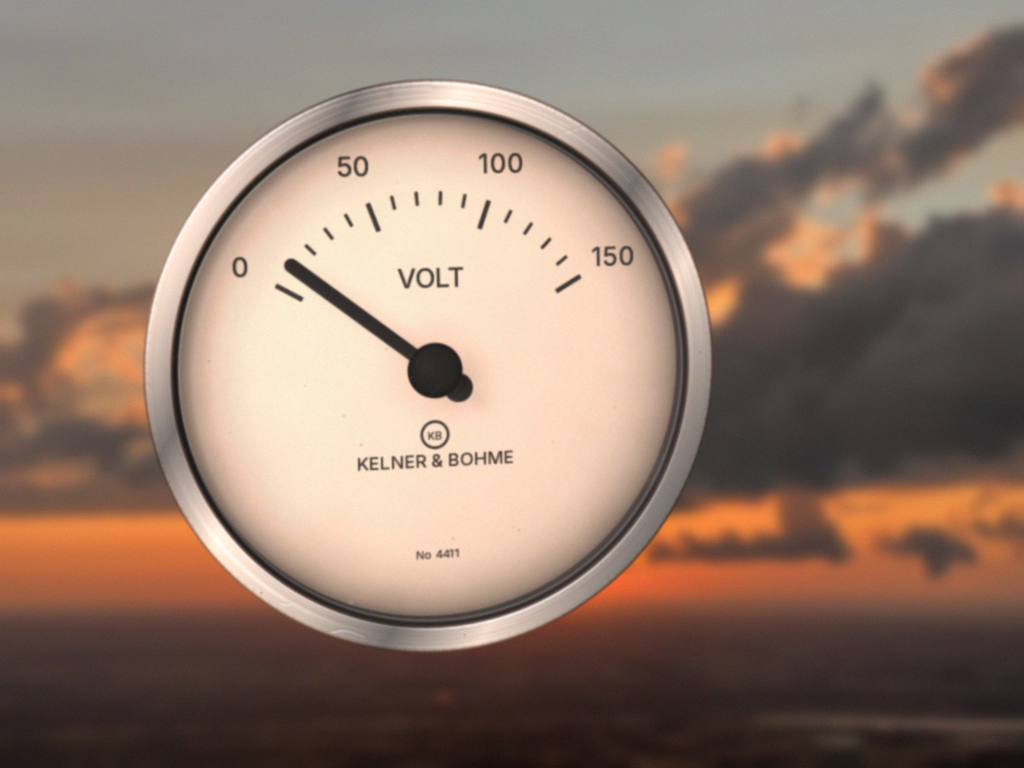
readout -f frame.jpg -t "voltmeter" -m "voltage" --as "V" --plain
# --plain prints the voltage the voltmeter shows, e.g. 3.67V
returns 10V
